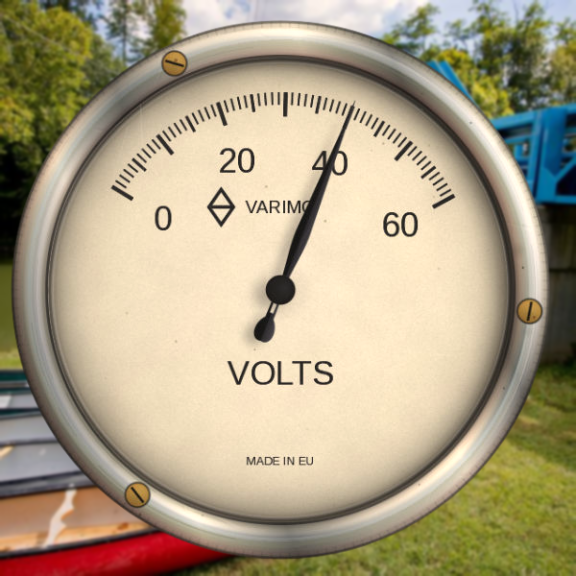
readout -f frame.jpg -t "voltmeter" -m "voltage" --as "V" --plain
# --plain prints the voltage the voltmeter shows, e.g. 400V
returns 40V
